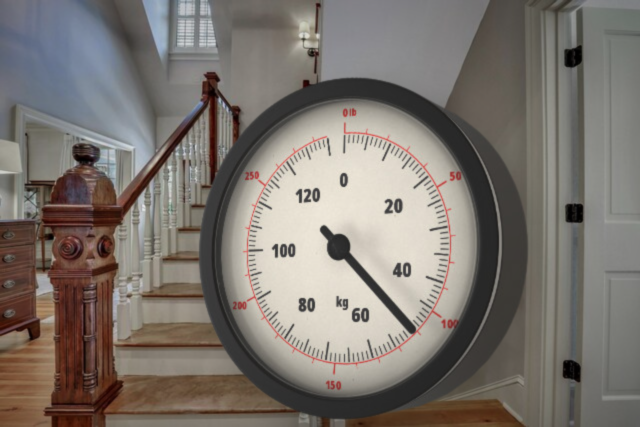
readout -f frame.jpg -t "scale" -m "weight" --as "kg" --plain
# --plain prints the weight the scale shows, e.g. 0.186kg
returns 50kg
